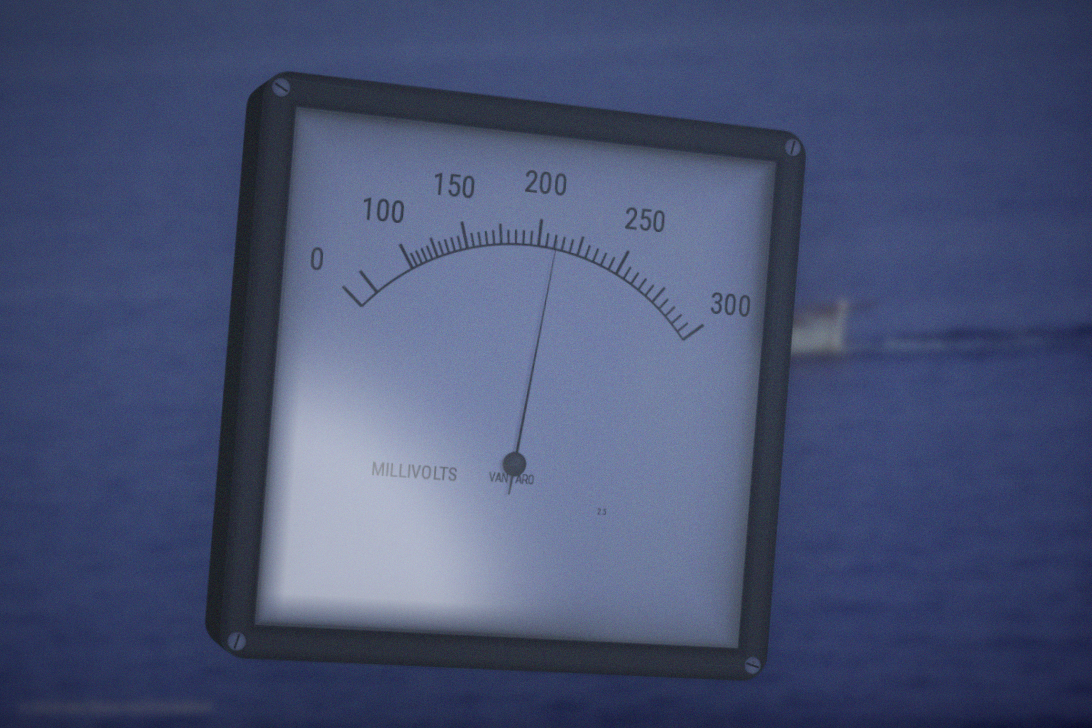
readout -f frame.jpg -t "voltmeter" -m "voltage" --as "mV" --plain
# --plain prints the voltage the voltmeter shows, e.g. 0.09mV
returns 210mV
